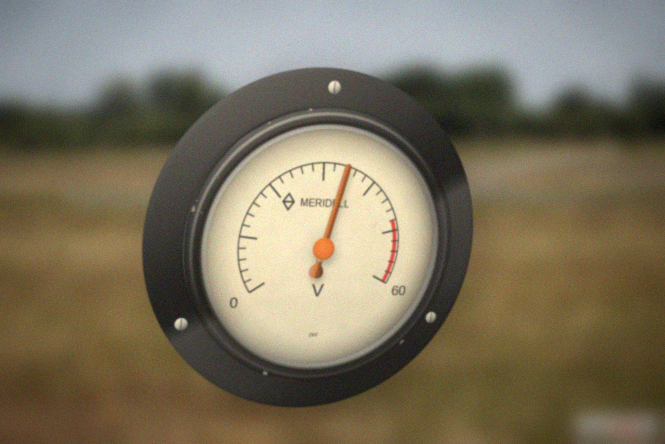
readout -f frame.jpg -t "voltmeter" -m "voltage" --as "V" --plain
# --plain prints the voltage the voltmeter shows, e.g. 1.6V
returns 34V
